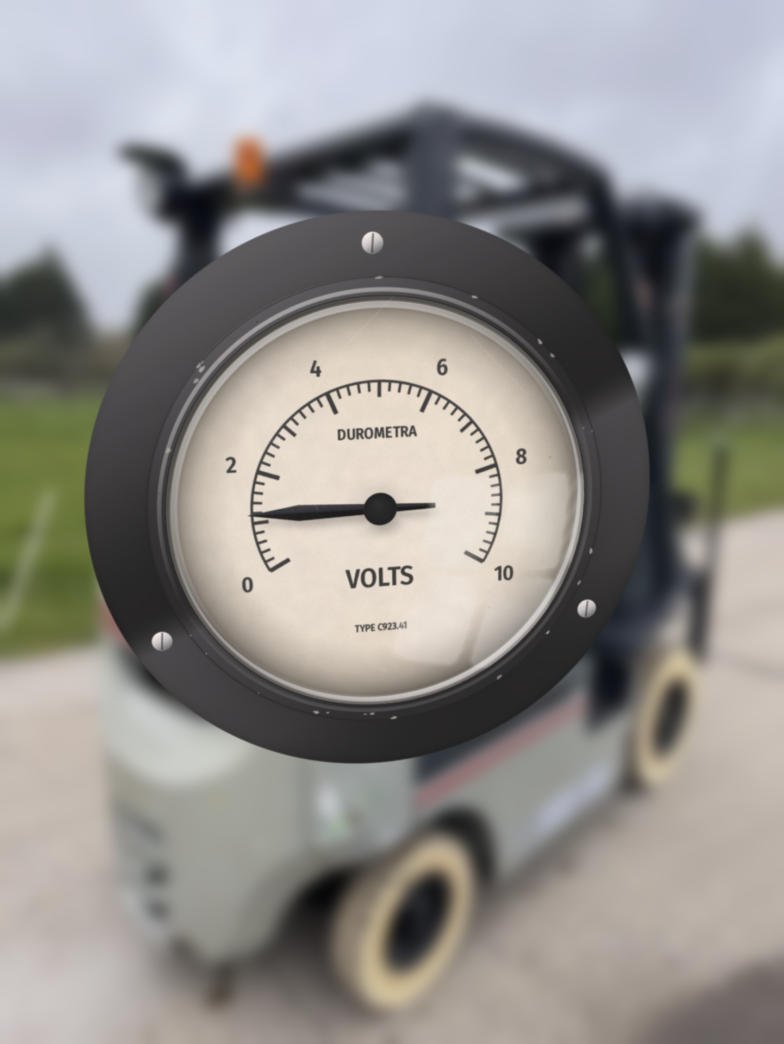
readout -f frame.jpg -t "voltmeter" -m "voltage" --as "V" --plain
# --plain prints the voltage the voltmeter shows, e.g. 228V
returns 1.2V
